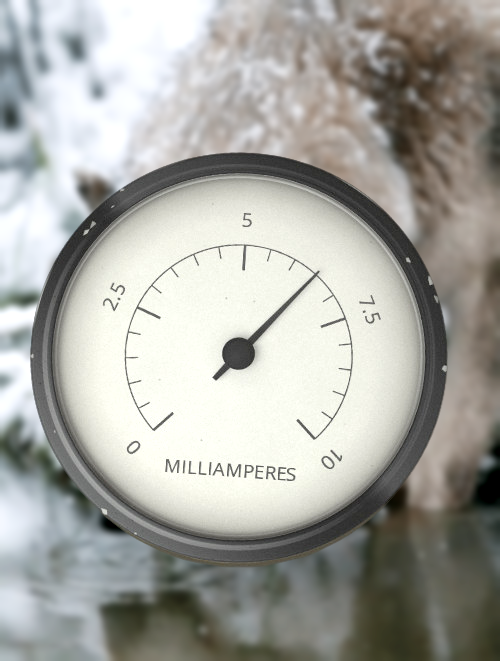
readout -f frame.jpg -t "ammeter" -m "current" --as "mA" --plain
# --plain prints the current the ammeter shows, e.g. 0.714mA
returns 6.5mA
